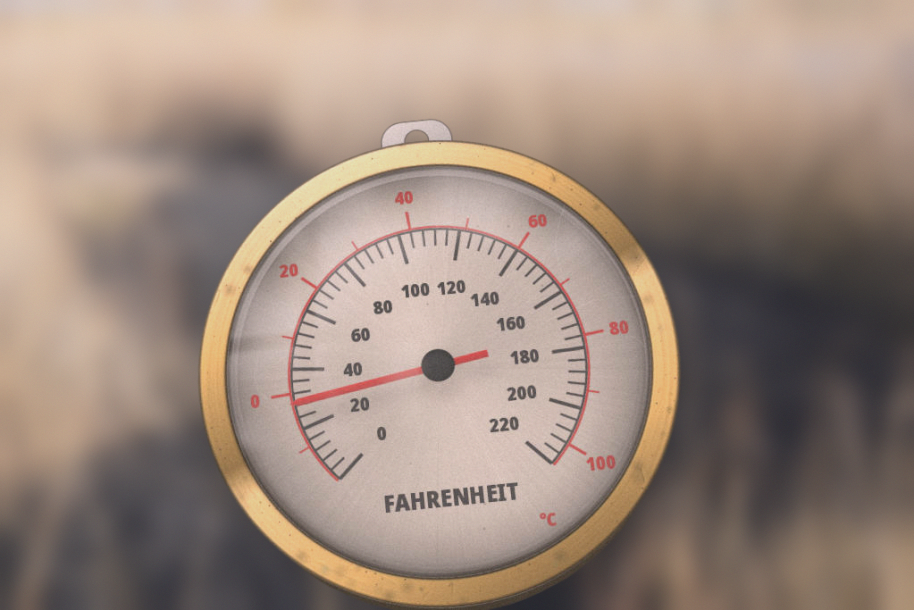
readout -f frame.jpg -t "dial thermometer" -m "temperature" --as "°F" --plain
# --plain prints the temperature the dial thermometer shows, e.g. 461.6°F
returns 28°F
